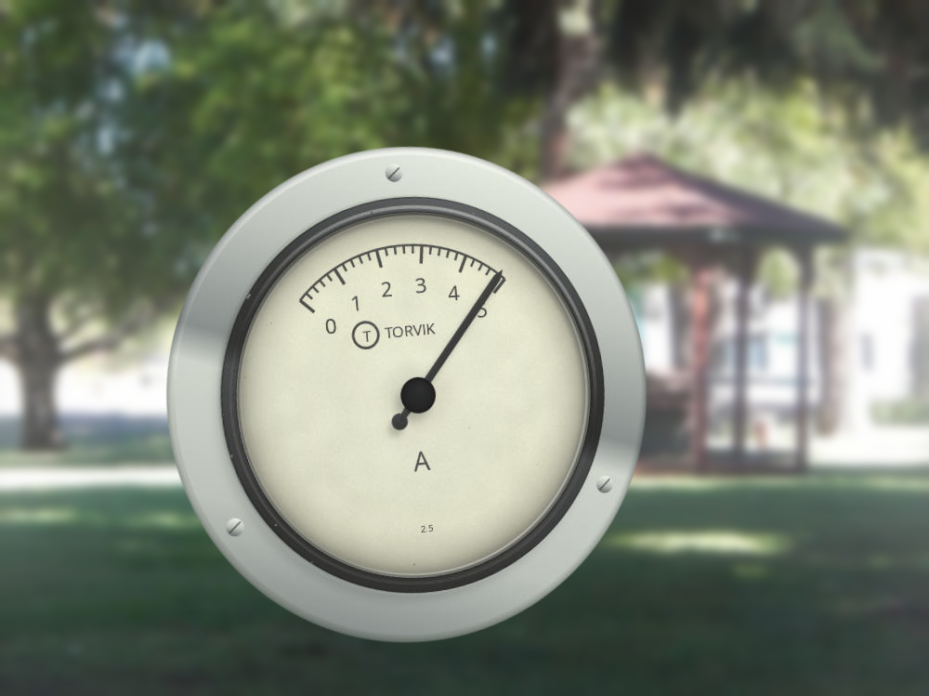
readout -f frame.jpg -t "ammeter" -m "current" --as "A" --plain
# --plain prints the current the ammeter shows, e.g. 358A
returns 4.8A
